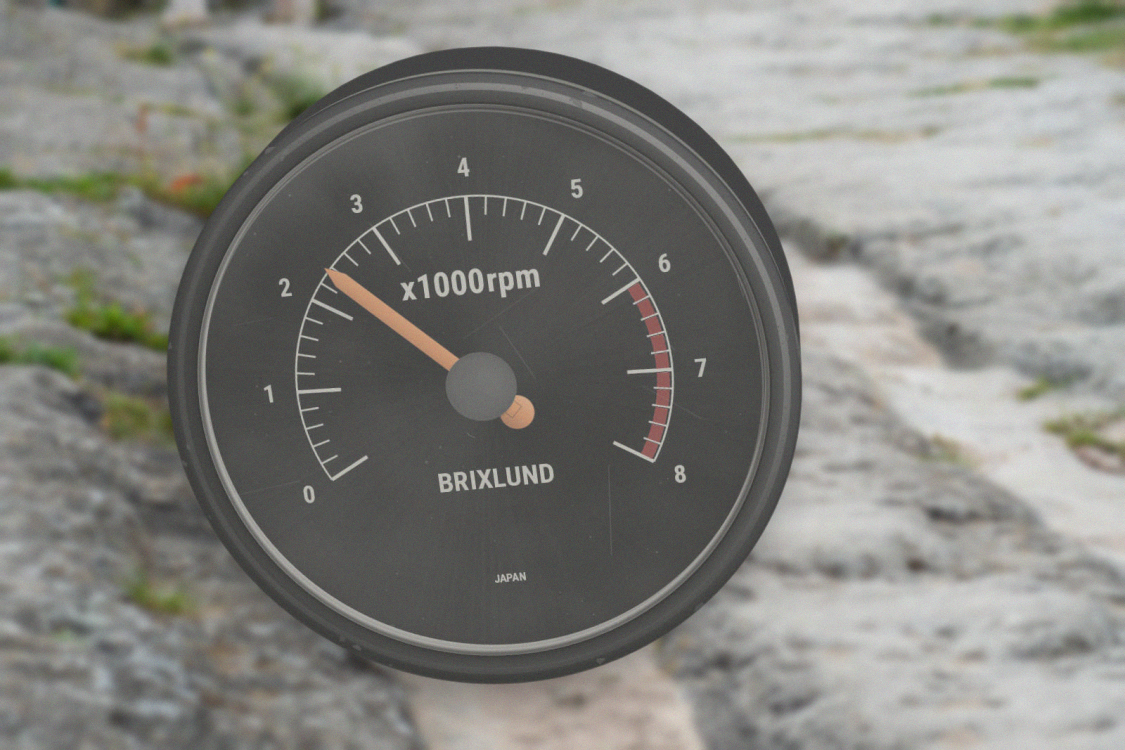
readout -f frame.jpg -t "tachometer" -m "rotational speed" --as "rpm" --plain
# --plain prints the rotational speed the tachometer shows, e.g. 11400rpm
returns 2400rpm
